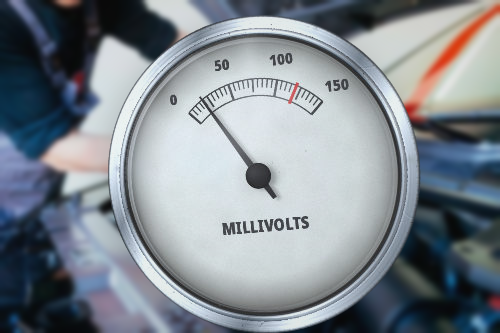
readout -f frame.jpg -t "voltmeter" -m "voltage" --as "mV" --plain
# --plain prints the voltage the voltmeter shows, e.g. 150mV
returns 20mV
